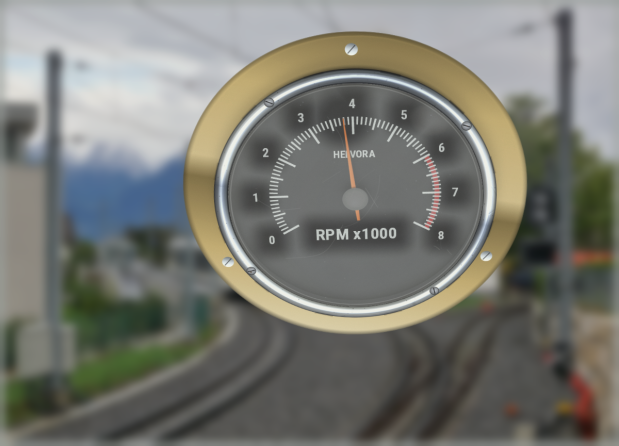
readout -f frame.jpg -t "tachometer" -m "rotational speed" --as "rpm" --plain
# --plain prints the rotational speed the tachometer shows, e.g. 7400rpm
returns 3800rpm
